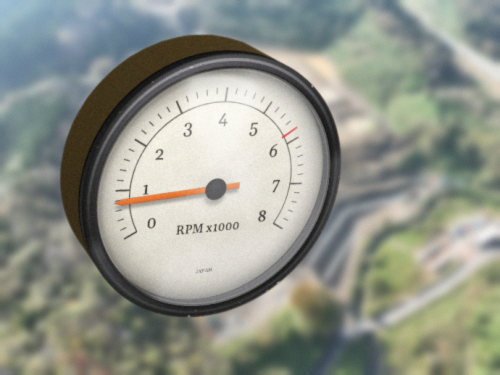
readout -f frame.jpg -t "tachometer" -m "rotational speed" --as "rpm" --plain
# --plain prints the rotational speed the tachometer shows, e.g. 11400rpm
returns 800rpm
